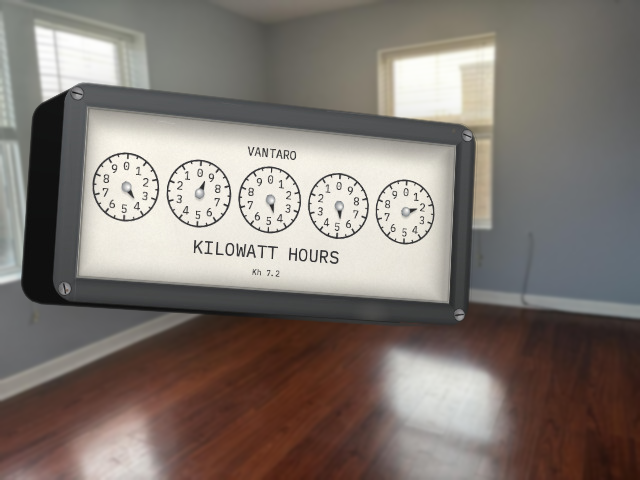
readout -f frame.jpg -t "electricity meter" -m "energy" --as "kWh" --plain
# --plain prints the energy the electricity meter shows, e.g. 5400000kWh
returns 39452kWh
